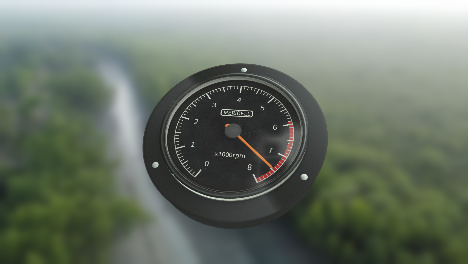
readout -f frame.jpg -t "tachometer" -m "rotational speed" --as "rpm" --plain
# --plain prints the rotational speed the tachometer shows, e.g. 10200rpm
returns 7500rpm
